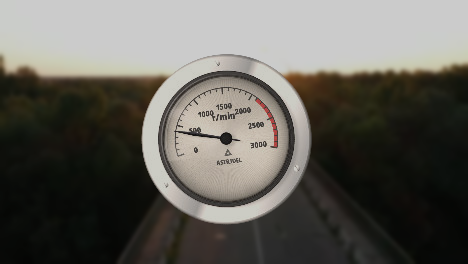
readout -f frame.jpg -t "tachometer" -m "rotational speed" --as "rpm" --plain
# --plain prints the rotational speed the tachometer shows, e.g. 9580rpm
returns 400rpm
